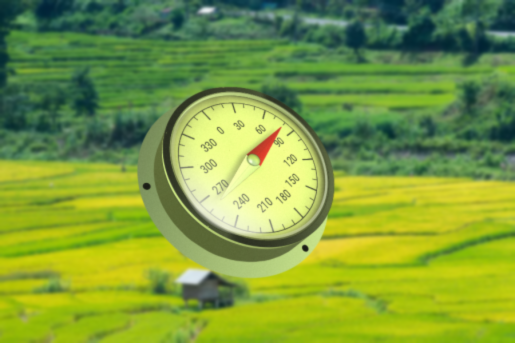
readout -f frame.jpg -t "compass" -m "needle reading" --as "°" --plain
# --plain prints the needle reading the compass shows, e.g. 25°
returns 80°
